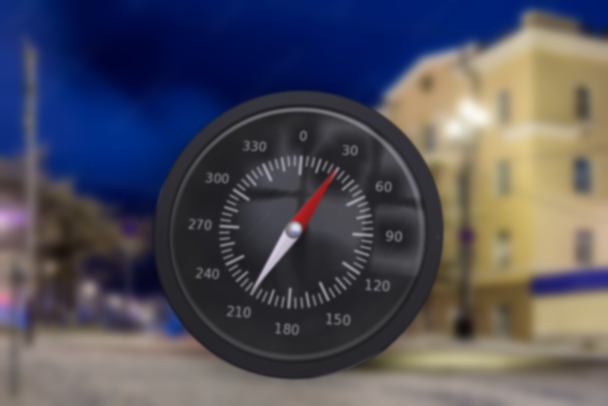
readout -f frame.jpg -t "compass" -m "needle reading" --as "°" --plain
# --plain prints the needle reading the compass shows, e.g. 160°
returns 30°
